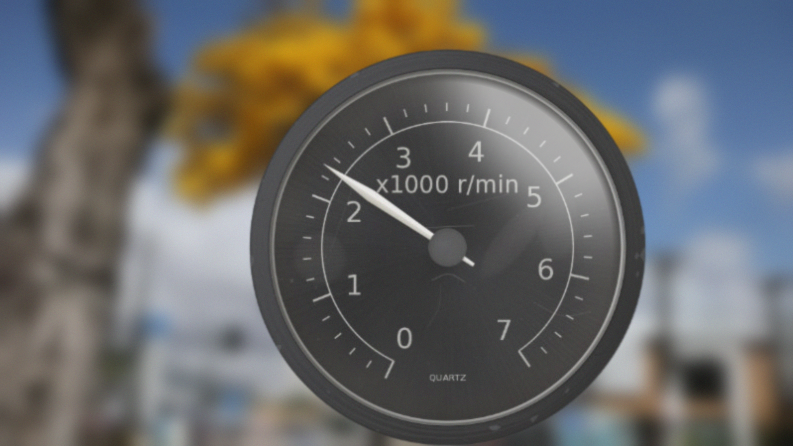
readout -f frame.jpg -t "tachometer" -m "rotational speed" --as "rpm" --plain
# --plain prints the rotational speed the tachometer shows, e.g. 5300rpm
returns 2300rpm
